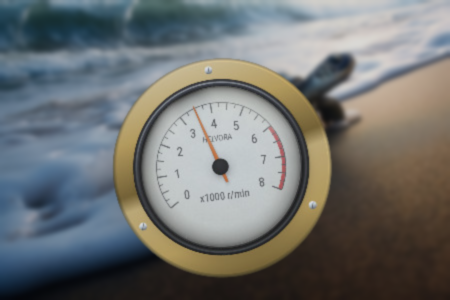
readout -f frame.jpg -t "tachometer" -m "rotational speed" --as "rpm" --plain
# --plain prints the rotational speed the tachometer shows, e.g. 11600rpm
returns 3500rpm
